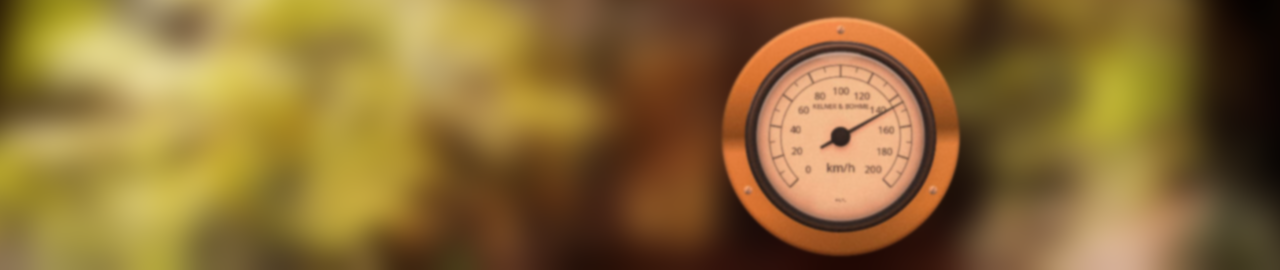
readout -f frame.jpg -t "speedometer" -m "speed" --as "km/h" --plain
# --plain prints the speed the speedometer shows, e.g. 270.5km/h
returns 145km/h
